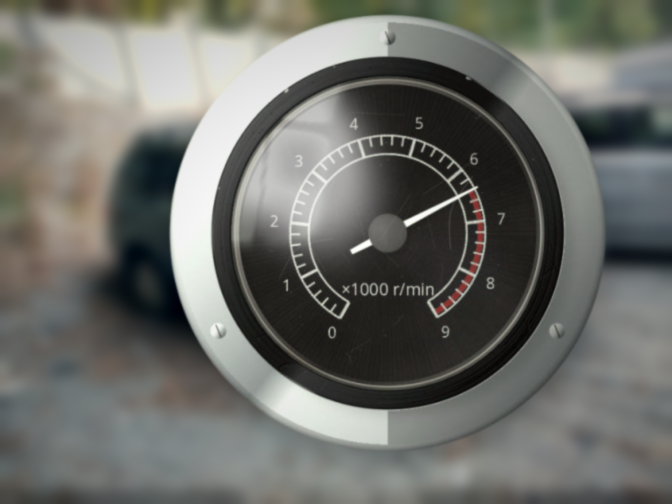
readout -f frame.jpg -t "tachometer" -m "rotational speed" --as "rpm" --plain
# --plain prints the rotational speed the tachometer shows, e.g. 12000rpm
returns 6400rpm
